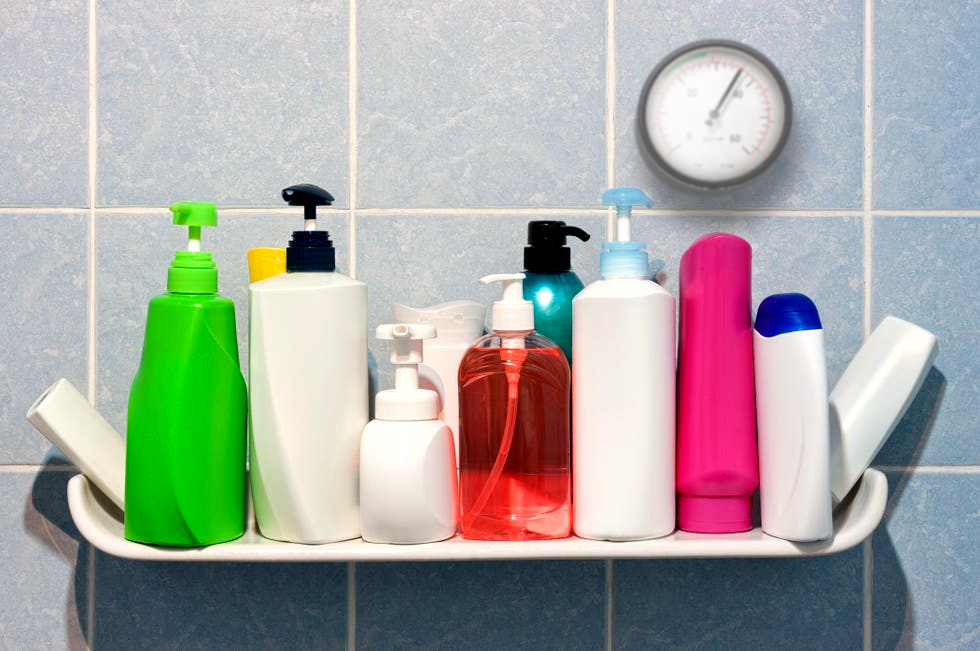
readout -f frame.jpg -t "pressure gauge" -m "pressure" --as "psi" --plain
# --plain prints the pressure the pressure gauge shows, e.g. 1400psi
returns 36psi
